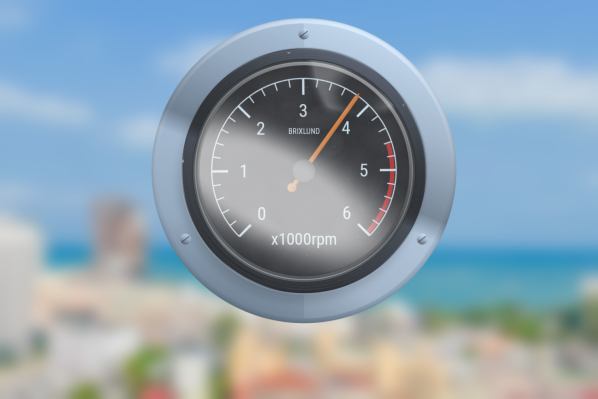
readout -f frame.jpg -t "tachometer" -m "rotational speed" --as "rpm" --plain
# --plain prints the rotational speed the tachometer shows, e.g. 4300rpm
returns 3800rpm
